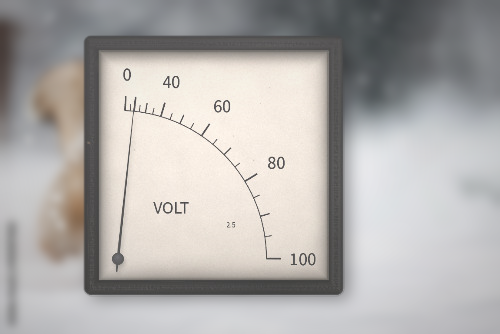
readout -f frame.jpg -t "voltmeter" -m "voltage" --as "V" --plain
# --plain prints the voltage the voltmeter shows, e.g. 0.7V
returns 20V
